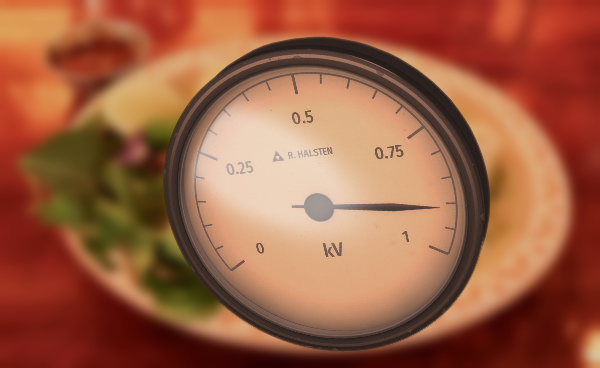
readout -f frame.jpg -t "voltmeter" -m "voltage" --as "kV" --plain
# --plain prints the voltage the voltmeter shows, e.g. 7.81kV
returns 0.9kV
